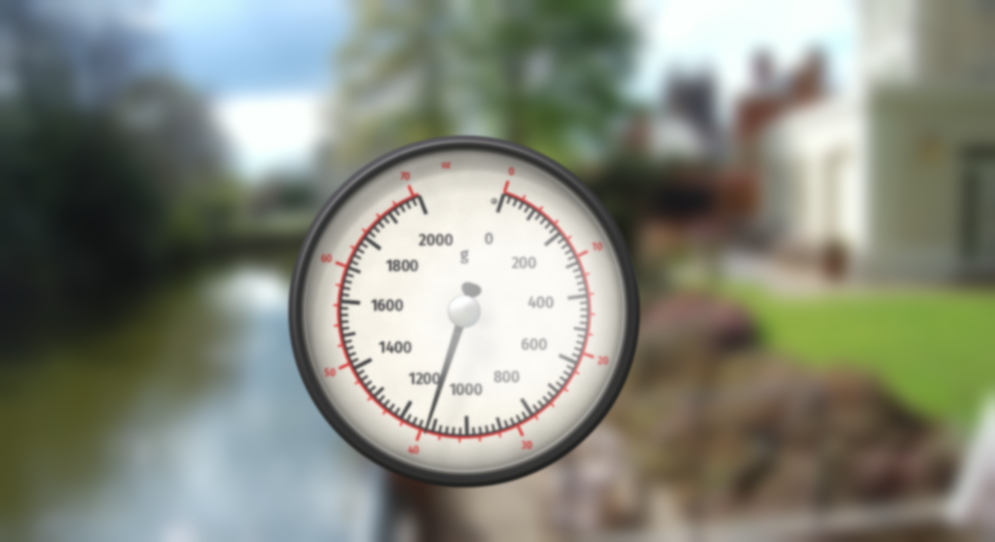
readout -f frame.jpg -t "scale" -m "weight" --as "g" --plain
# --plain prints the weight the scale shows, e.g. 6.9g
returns 1120g
